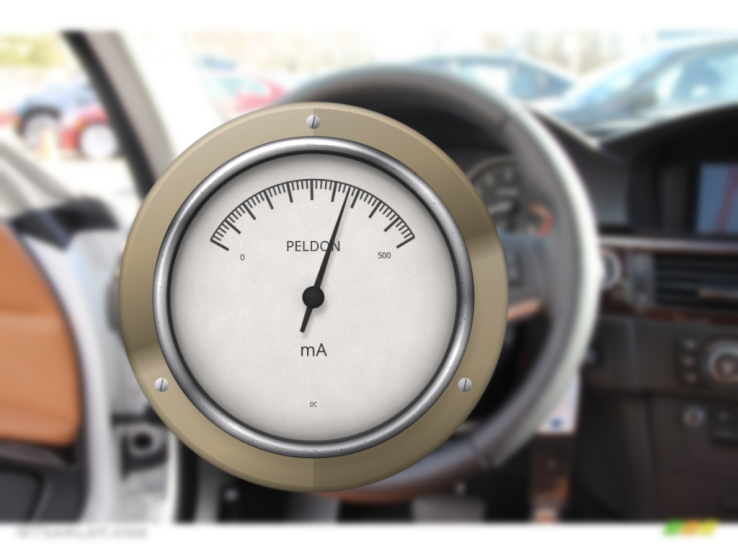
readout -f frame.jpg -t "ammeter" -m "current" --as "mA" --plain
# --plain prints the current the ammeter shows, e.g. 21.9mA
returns 330mA
